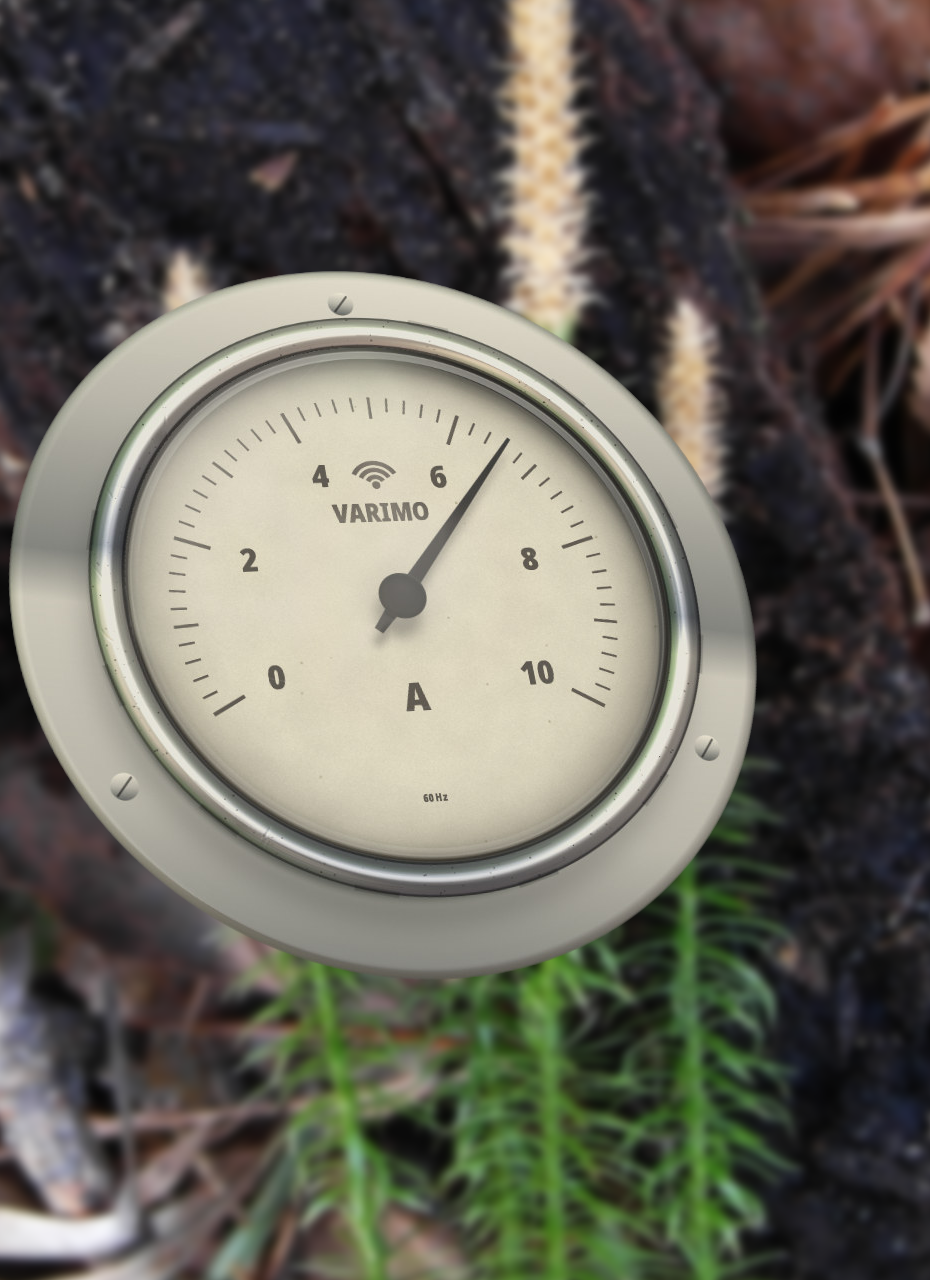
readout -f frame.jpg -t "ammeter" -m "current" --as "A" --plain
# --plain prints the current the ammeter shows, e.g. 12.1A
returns 6.6A
